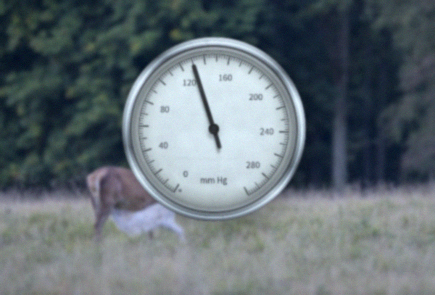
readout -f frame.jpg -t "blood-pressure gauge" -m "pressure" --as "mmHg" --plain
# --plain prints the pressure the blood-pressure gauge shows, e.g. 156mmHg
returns 130mmHg
